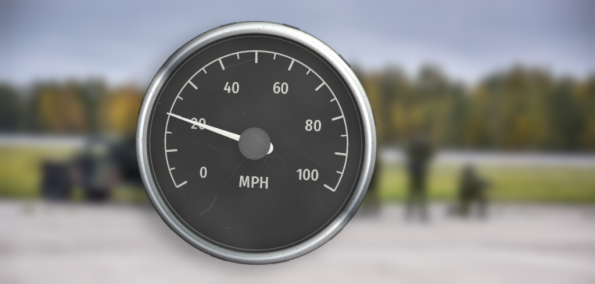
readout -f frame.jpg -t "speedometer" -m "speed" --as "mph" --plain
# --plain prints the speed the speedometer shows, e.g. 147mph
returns 20mph
